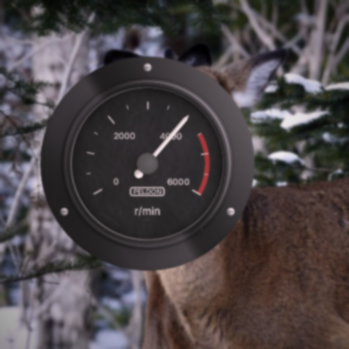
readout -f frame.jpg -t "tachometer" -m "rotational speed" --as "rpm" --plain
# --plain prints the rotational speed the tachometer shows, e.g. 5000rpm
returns 4000rpm
